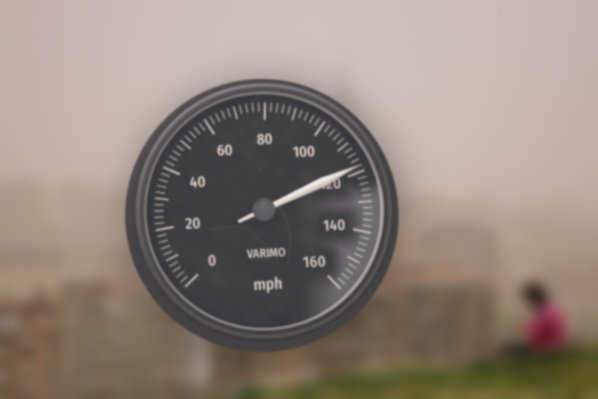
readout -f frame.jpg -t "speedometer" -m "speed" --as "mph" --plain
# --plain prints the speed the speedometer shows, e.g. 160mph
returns 118mph
